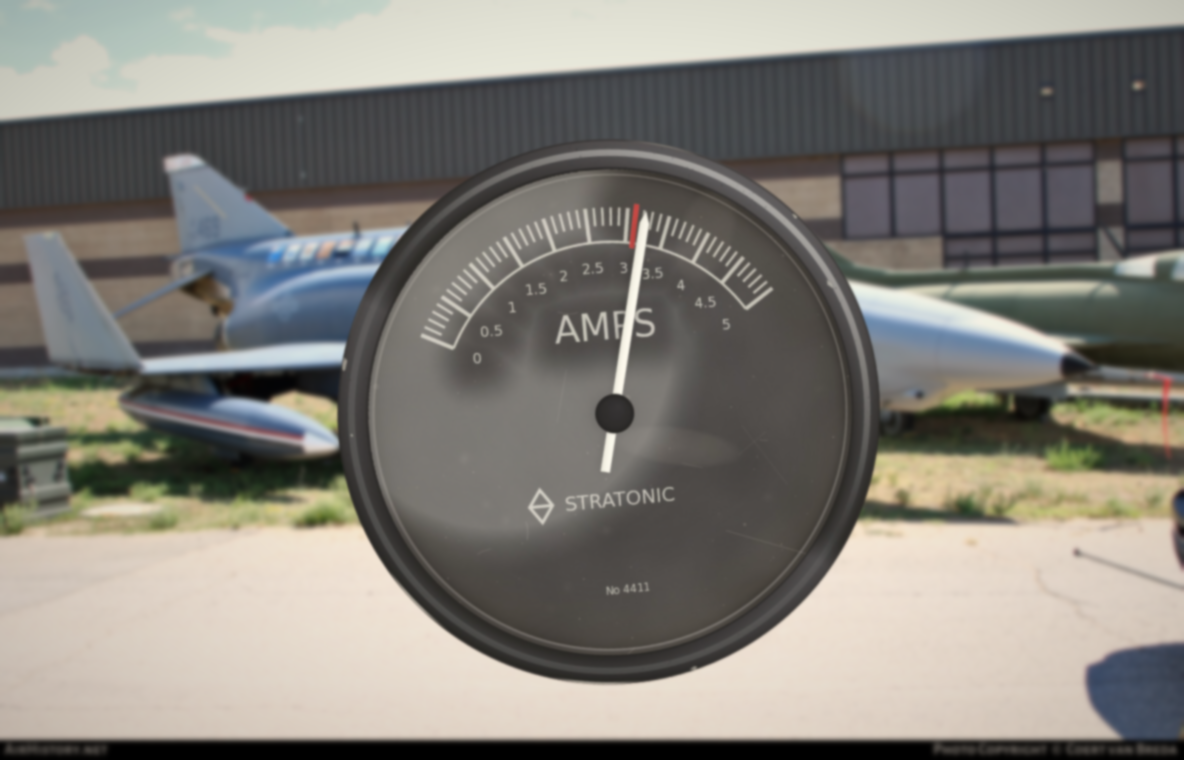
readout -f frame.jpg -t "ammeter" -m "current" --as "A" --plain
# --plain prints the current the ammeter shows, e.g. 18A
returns 3.2A
